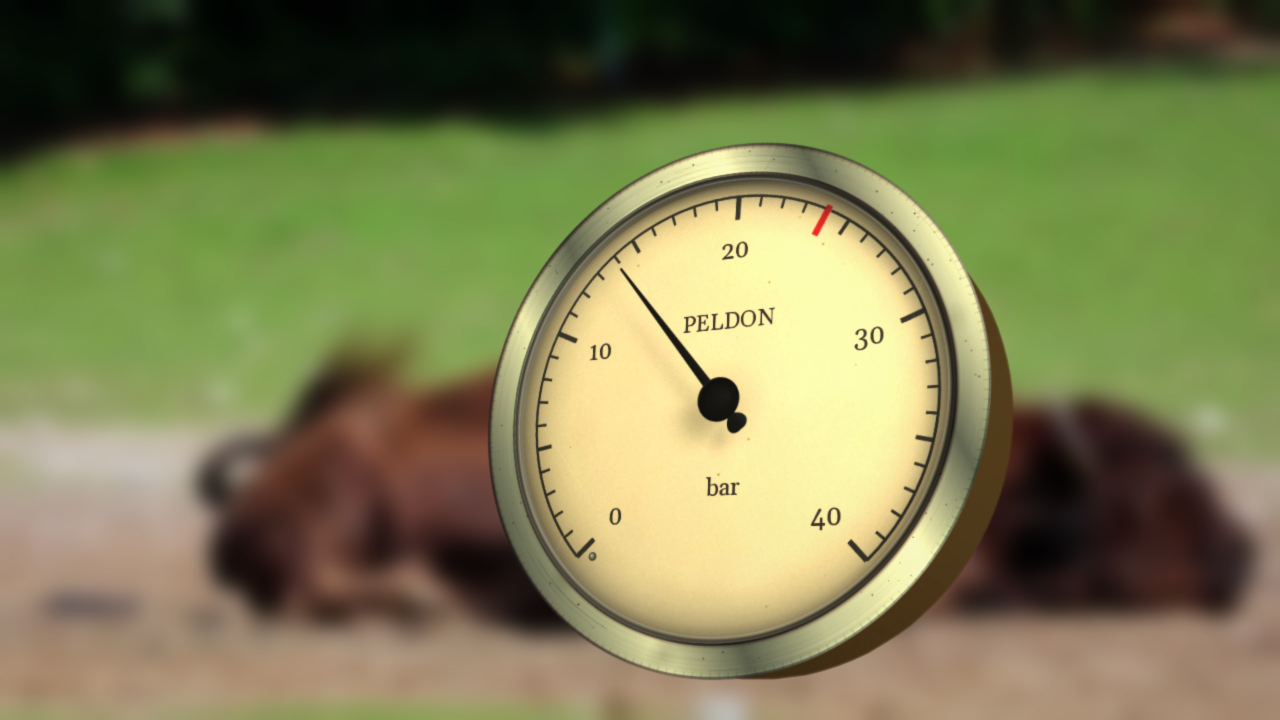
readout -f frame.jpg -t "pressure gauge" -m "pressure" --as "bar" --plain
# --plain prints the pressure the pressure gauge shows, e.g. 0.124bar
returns 14bar
